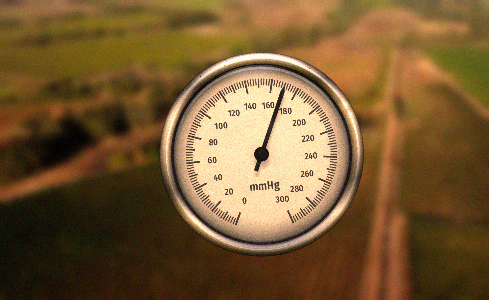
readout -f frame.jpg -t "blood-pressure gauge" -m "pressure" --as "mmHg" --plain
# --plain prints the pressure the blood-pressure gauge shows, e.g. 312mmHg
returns 170mmHg
